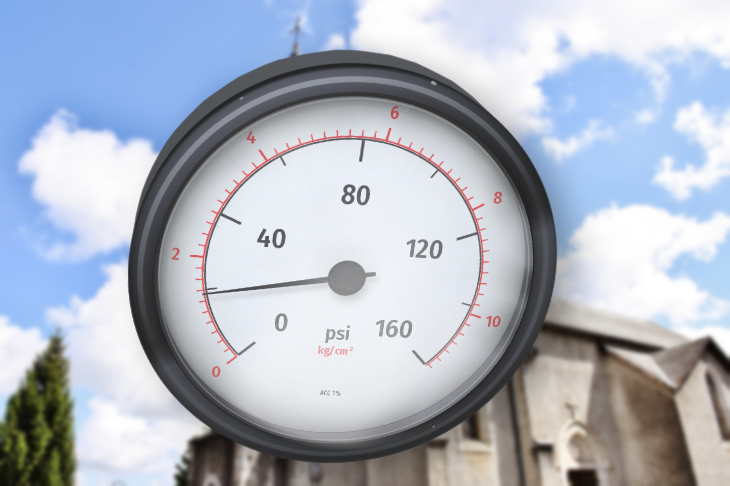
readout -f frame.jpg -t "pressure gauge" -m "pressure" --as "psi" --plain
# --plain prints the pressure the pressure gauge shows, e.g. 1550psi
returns 20psi
